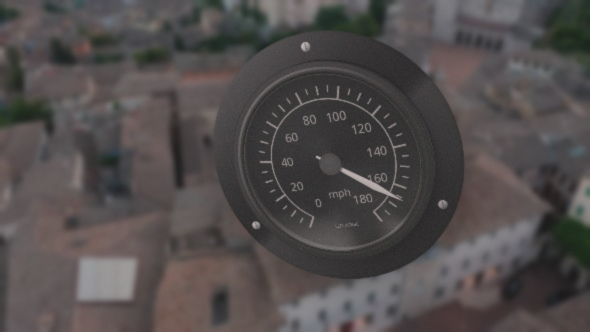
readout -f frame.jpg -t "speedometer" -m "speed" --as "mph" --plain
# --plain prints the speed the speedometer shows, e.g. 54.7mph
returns 165mph
